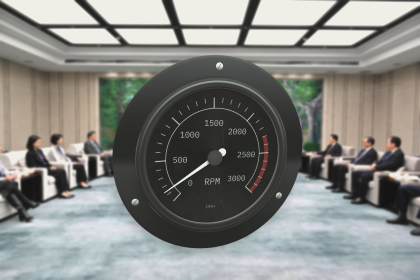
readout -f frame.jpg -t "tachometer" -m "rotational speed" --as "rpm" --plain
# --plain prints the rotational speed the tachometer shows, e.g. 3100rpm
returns 150rpm
